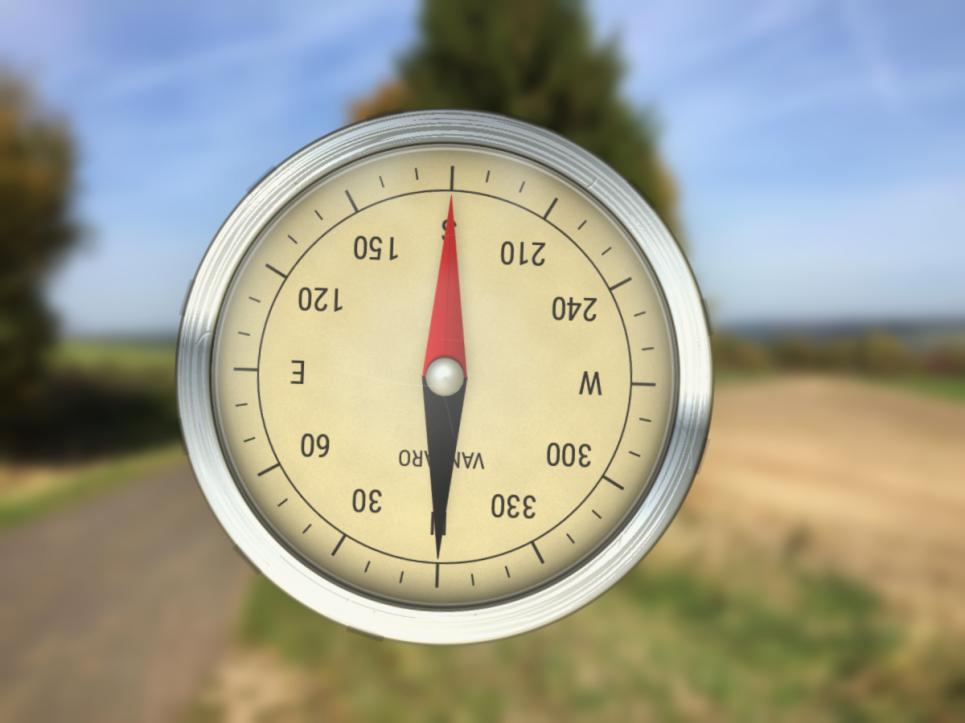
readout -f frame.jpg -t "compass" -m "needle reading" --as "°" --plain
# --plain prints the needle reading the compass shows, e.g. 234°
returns 180°
